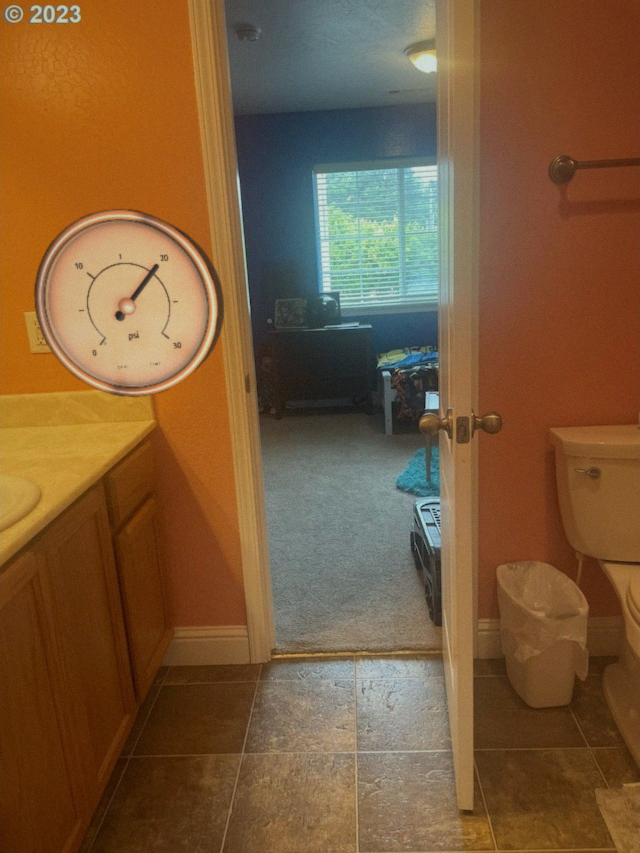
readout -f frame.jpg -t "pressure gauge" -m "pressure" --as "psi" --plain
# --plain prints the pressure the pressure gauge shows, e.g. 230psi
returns 20psi
